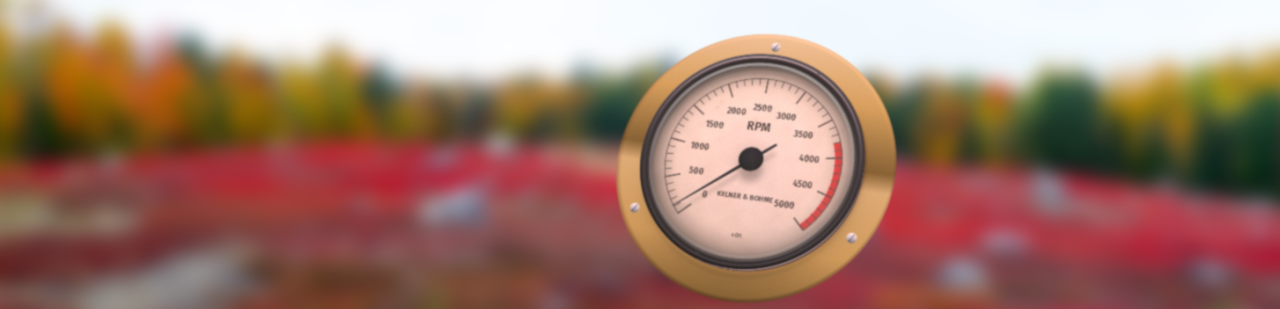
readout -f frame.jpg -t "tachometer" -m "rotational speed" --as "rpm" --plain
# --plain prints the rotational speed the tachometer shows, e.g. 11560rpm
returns 100rpm
